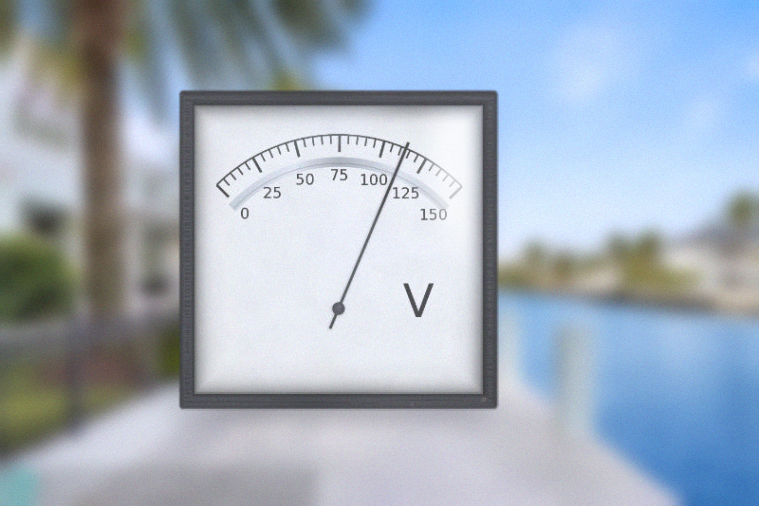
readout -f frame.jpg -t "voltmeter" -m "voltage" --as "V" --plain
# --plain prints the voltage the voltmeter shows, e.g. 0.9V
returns 112.5V
